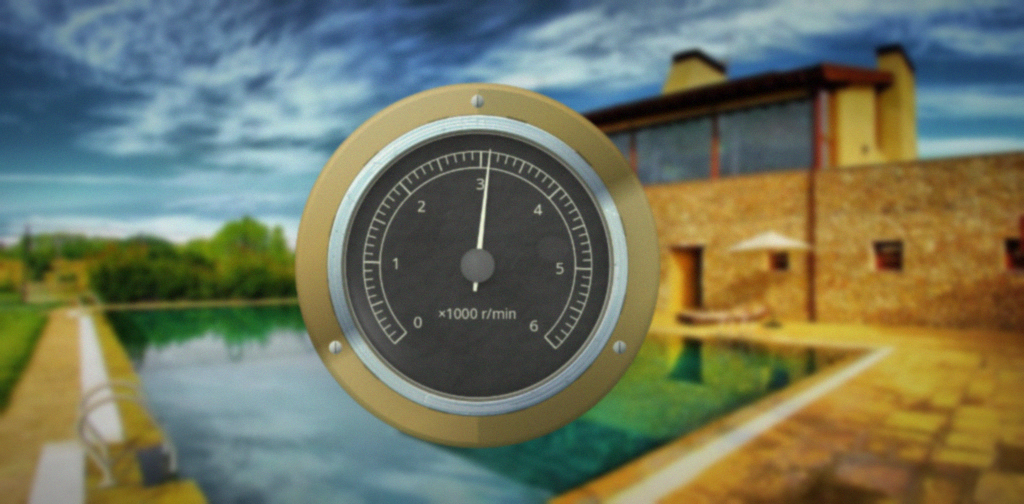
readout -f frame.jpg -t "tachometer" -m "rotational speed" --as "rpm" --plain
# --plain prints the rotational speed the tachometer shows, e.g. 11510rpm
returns 3100rpm
